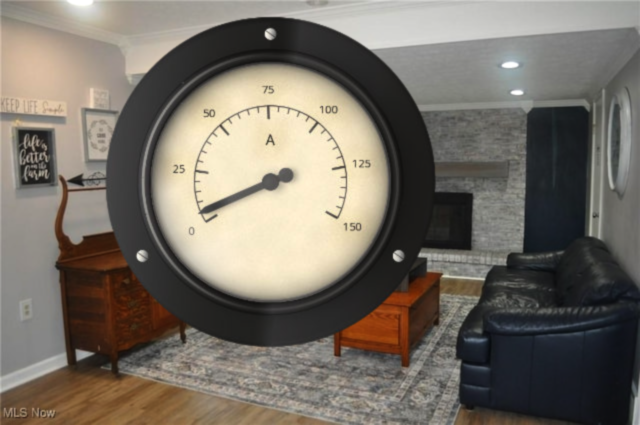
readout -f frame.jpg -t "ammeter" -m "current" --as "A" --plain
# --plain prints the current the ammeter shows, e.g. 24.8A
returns 5A
